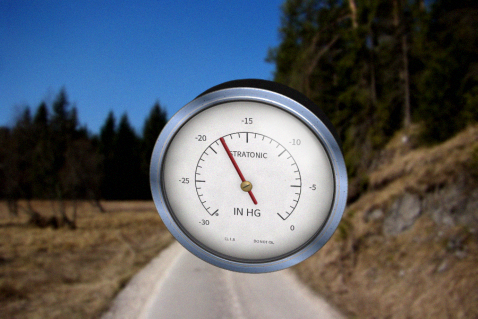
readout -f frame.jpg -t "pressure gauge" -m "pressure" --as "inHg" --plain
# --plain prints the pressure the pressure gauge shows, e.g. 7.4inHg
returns -18inHg
